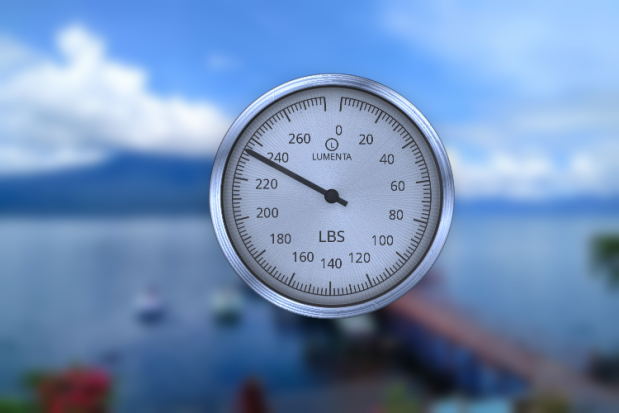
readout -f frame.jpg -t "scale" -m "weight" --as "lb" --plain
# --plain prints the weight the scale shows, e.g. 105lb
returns 234lb
